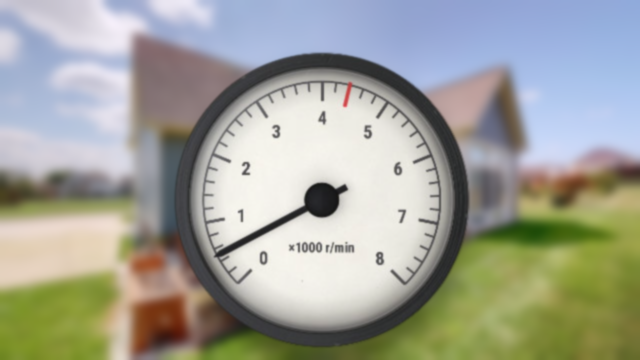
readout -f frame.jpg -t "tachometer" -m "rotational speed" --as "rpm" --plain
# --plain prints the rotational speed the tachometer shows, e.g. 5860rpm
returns 500rpm
